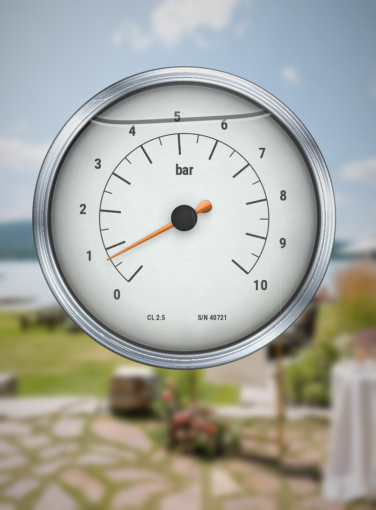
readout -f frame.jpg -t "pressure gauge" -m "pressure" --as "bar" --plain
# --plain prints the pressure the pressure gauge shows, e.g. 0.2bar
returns 0.75bar
